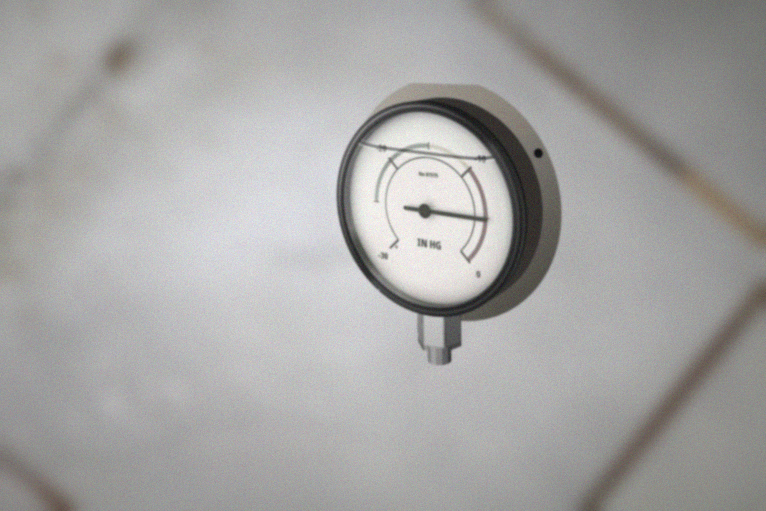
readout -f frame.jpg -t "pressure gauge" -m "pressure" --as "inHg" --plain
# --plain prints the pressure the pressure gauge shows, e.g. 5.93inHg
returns -5inHg
